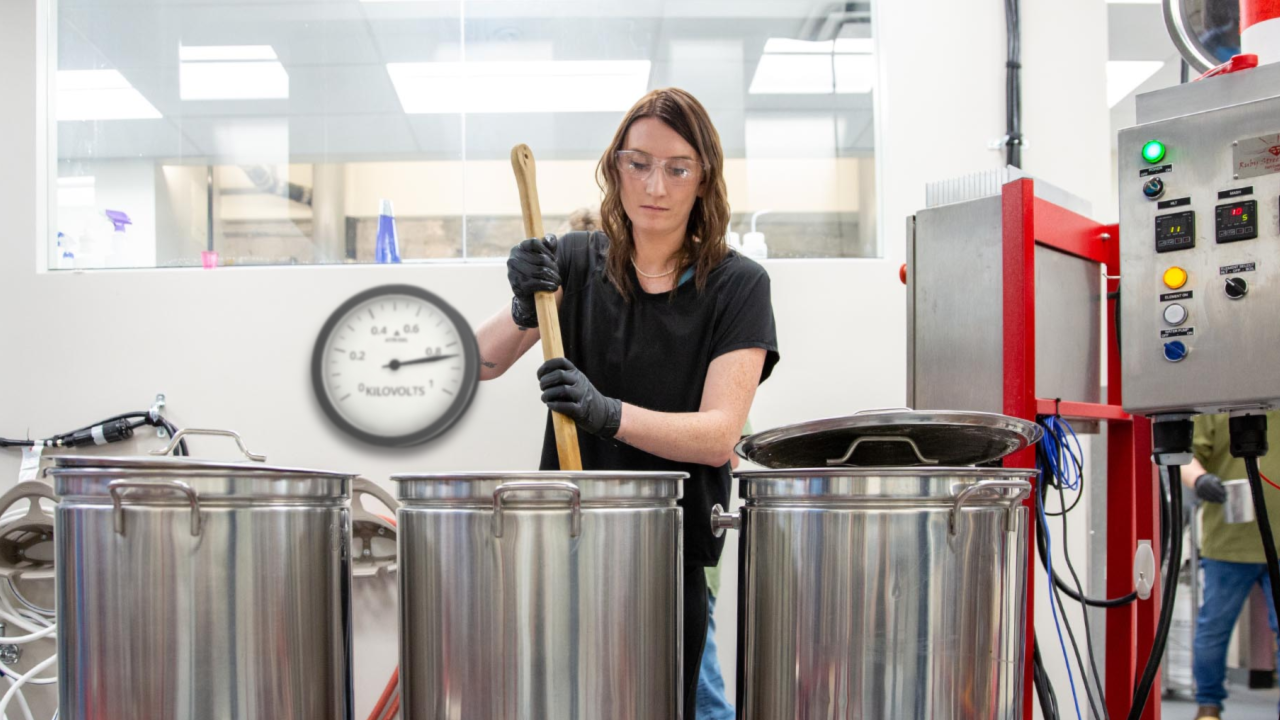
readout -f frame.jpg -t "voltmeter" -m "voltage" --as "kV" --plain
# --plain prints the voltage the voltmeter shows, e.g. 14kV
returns 0.85kV
